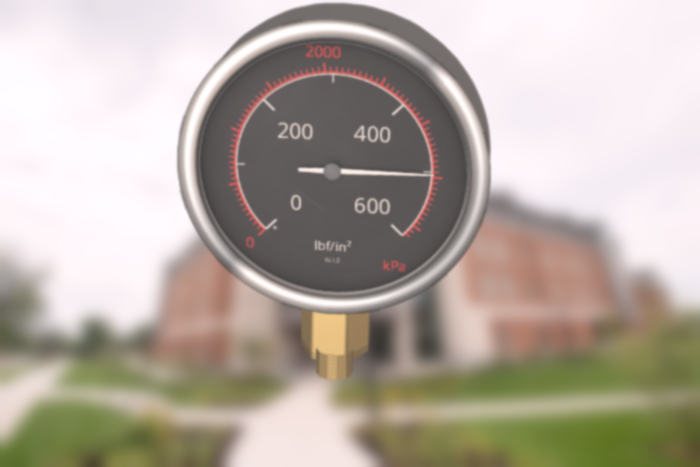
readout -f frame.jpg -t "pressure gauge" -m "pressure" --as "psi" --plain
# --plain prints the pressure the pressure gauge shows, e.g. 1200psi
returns 500psi
